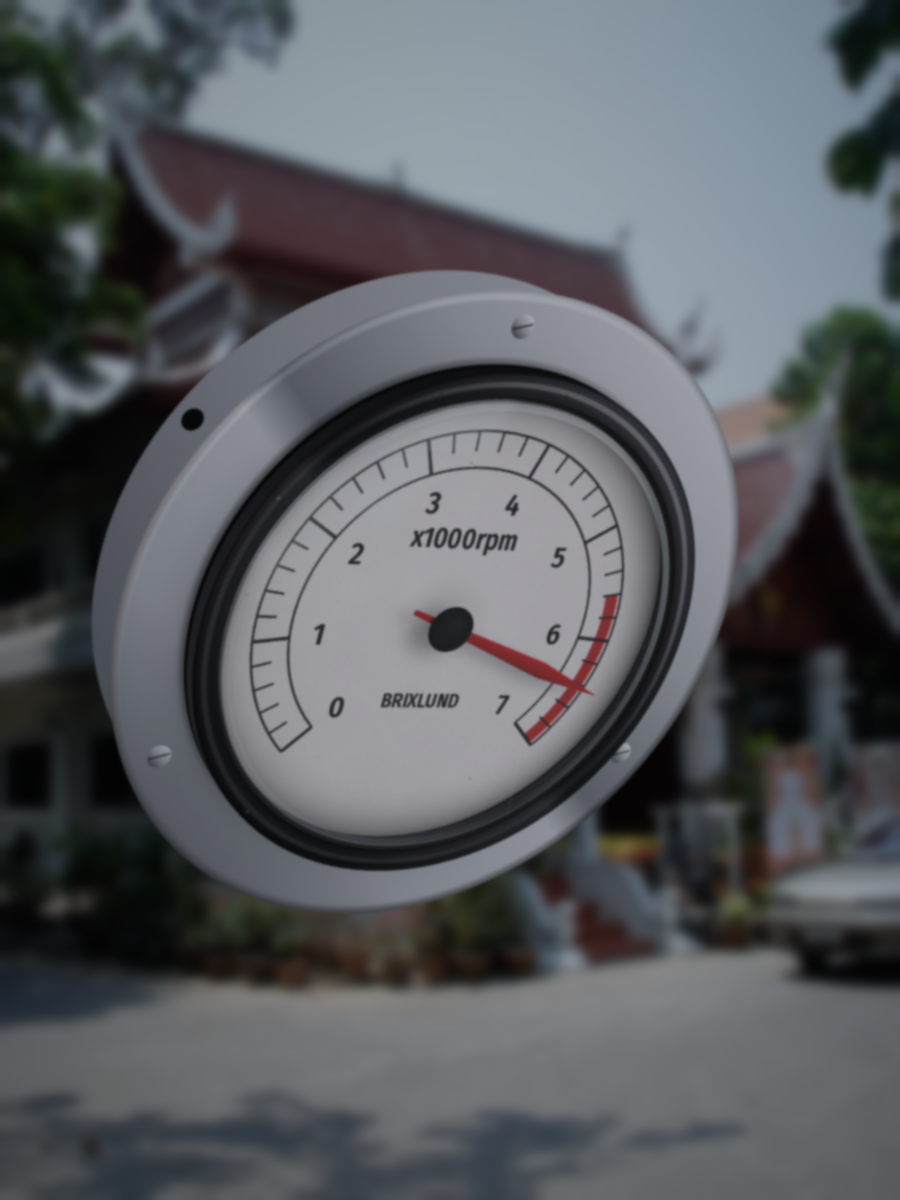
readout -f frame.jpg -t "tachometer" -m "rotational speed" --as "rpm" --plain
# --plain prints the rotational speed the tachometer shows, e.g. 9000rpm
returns 6400rpm
